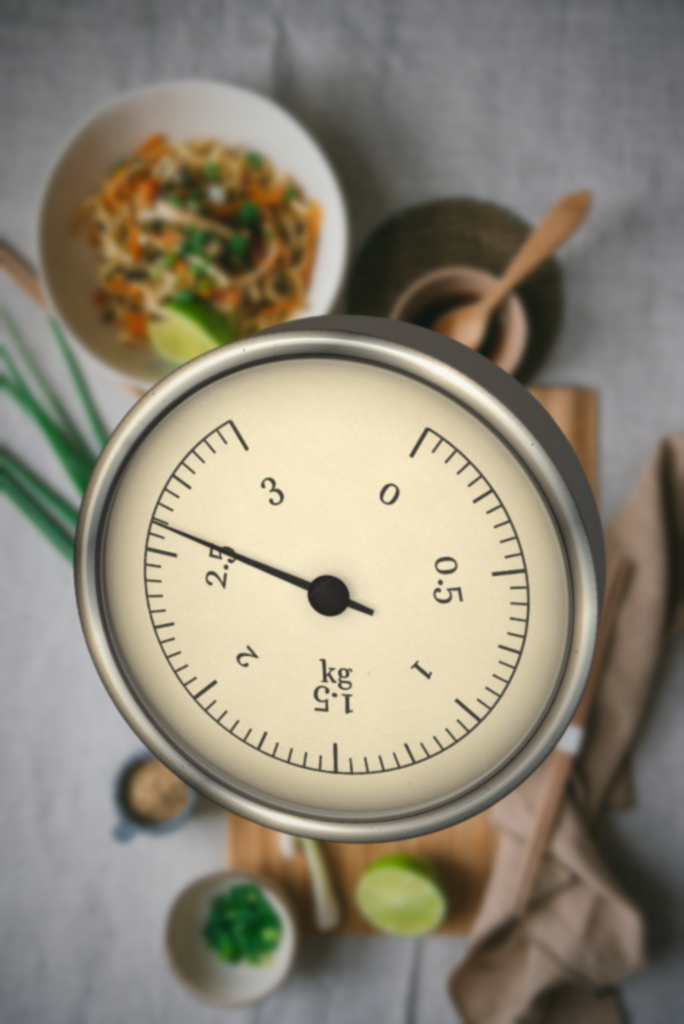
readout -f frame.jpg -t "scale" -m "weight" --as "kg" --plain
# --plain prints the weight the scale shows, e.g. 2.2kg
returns 2.6kg
